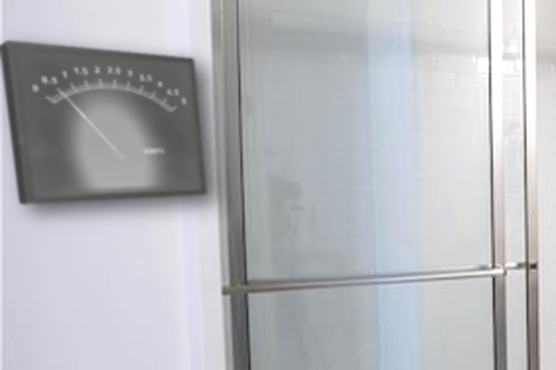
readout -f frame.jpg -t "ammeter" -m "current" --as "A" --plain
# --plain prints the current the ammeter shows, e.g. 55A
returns 0.5A
